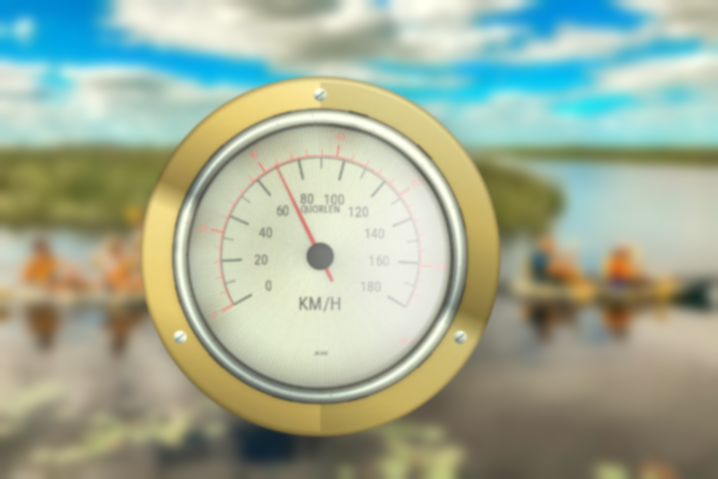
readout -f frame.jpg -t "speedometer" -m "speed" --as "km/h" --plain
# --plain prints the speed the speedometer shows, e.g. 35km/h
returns 70km/h
